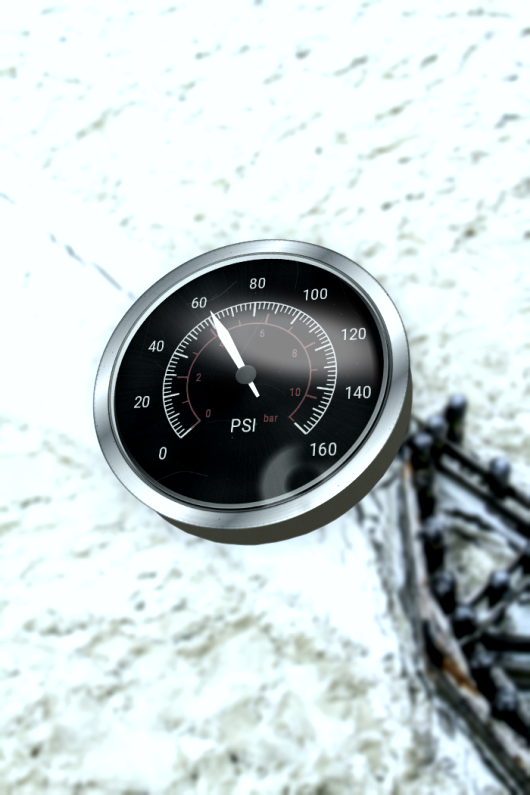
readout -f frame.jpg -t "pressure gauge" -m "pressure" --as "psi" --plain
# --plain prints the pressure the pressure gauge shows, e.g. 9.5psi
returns 62psi
